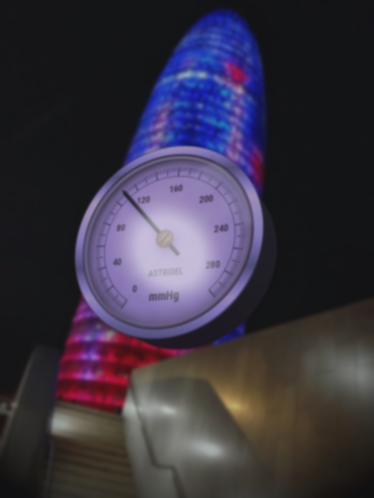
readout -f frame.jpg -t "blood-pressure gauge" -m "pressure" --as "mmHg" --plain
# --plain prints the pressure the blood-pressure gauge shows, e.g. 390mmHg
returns 110mmHg
